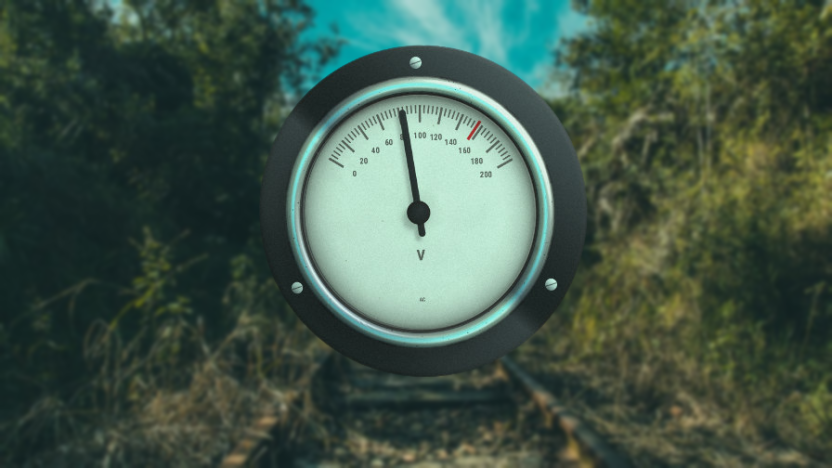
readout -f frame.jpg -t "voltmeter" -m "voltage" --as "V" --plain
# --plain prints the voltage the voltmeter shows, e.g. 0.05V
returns 84V
